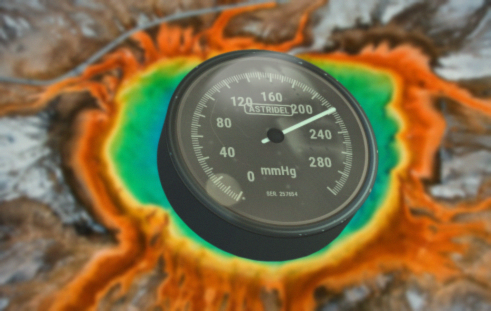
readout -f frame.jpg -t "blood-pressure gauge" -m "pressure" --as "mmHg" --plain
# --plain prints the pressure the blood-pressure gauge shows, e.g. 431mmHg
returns 220mmHg
